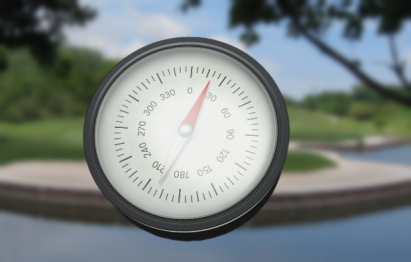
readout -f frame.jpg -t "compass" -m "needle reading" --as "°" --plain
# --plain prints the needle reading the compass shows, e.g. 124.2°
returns 20°
